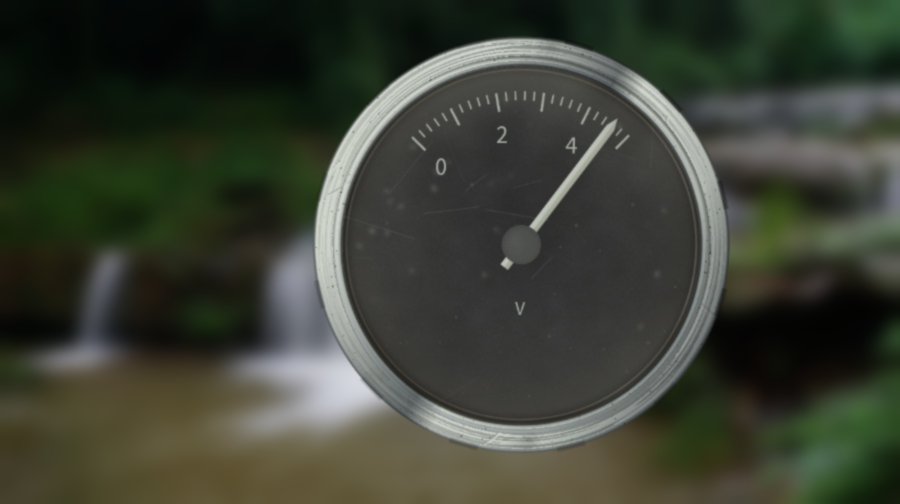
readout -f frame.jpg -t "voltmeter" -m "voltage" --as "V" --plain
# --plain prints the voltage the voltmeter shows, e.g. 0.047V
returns 4.6V
